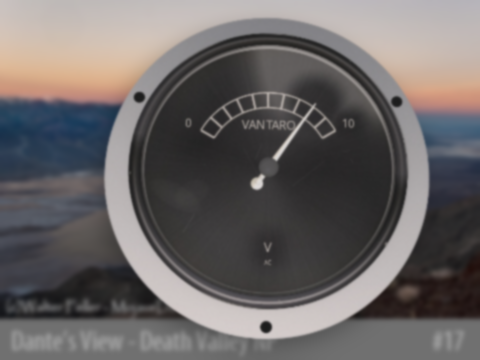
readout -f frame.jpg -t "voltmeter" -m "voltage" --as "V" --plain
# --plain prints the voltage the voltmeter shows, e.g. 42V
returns 8V
